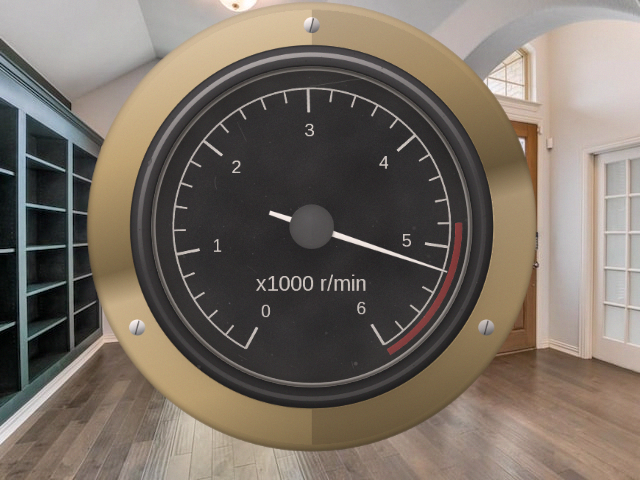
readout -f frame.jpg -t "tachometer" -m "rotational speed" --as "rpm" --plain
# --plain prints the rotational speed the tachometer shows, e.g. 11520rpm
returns 5200rpm
